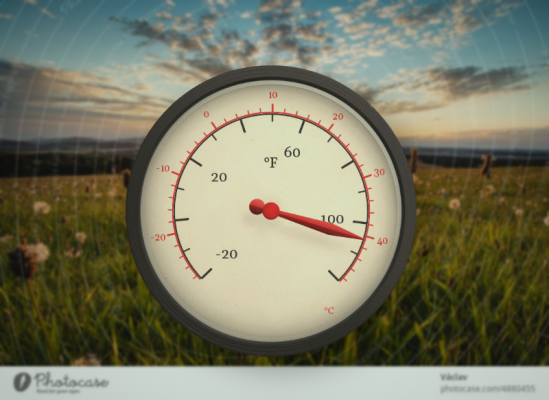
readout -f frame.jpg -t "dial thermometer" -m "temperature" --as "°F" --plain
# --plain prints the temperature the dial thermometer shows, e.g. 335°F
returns 105°F
